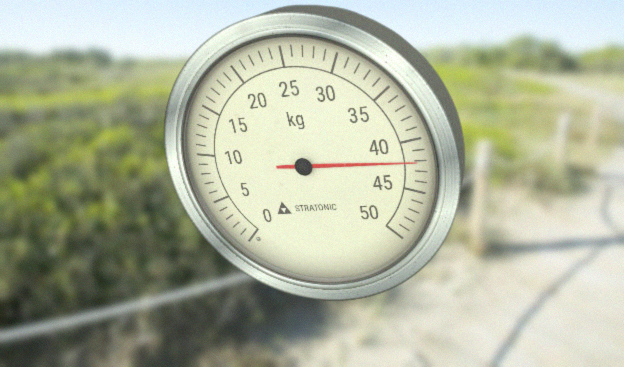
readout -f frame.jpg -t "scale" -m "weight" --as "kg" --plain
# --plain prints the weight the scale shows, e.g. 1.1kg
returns 42kg
